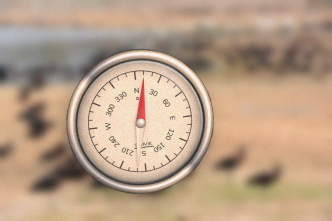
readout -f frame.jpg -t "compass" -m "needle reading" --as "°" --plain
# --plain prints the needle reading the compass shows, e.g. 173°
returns 10°
